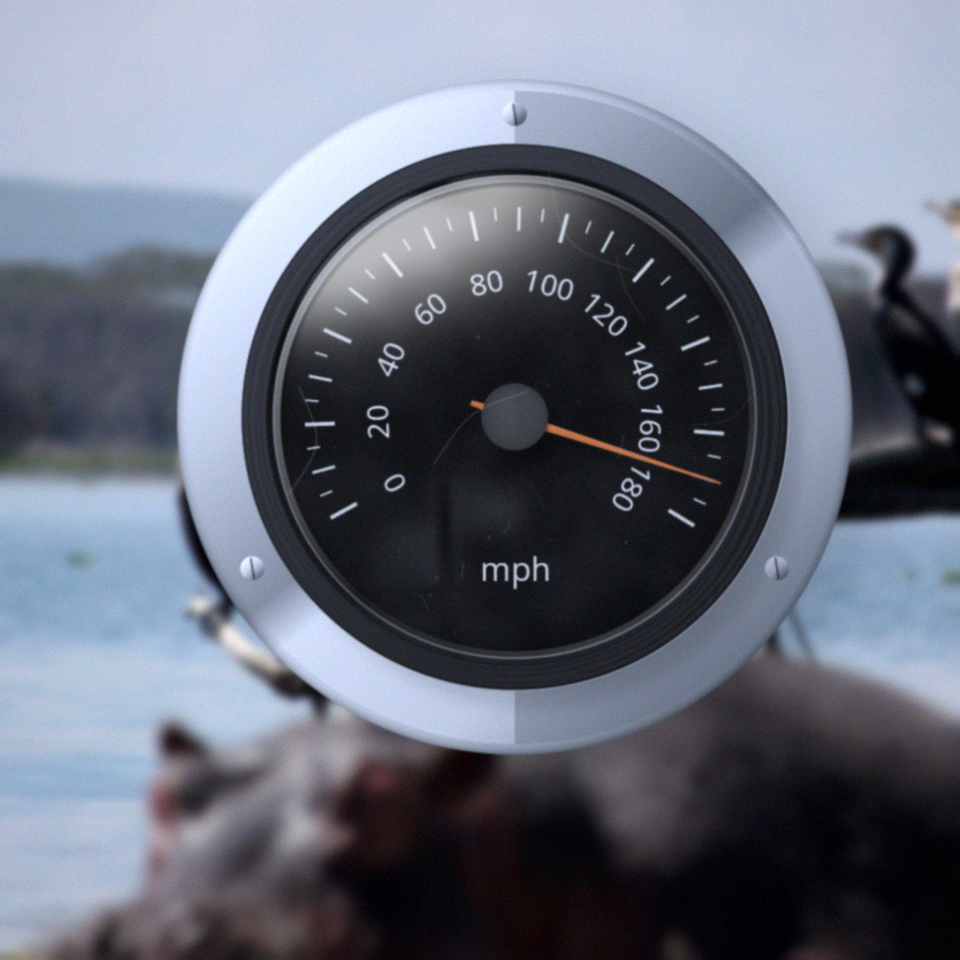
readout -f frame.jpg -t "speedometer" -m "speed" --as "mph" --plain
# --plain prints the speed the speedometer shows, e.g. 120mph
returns 170mph
